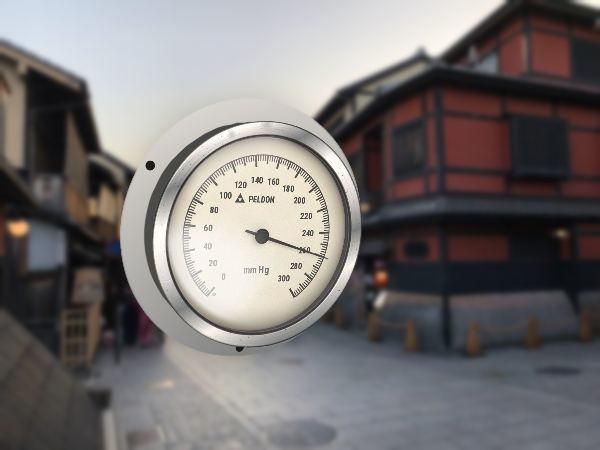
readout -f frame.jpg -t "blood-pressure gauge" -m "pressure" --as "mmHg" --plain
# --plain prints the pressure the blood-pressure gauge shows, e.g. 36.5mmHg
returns 260mmHg
